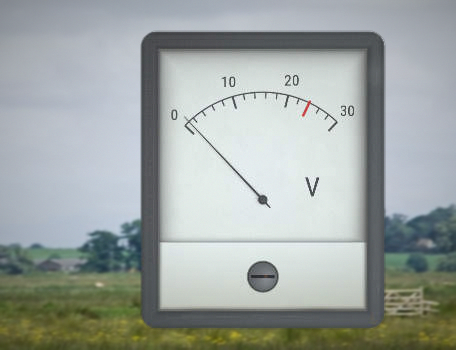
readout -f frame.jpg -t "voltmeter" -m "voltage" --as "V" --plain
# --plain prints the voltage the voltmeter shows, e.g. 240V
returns 1V
